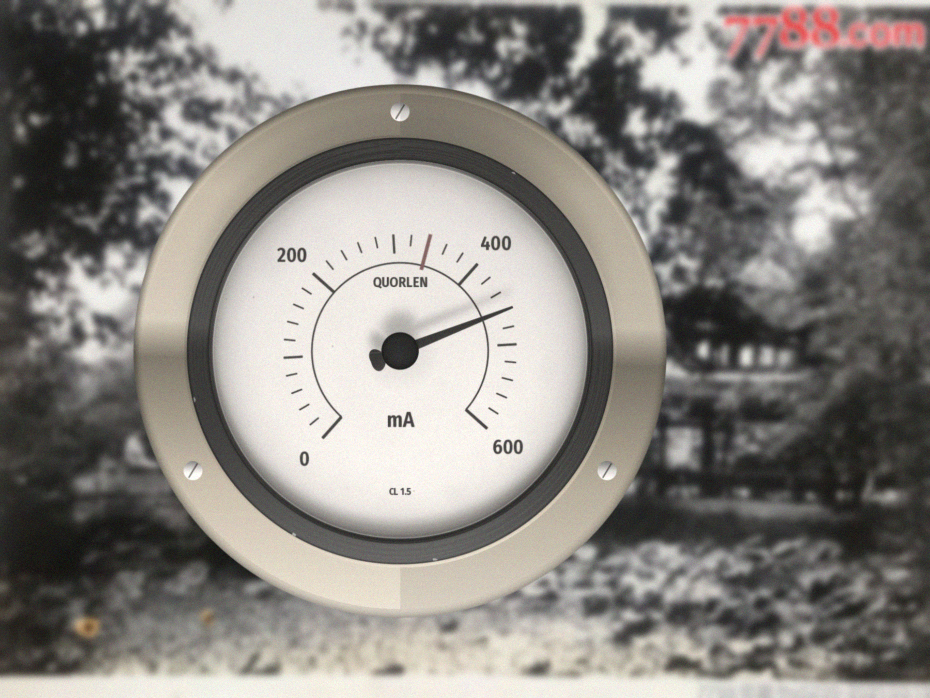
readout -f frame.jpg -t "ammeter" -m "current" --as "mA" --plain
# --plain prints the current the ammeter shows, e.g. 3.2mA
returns 460mA
